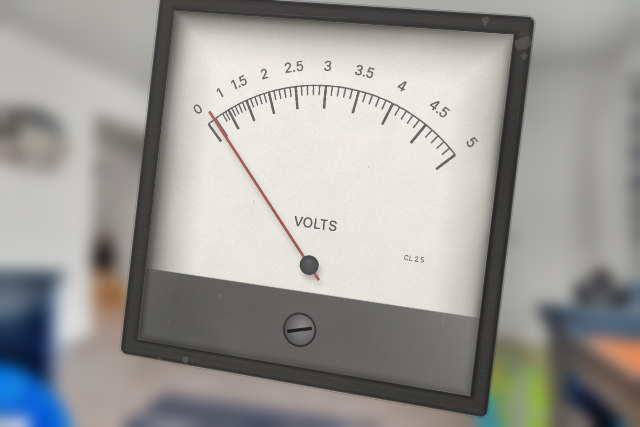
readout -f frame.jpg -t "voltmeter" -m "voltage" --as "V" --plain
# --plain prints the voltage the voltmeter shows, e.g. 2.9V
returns 0.5V
